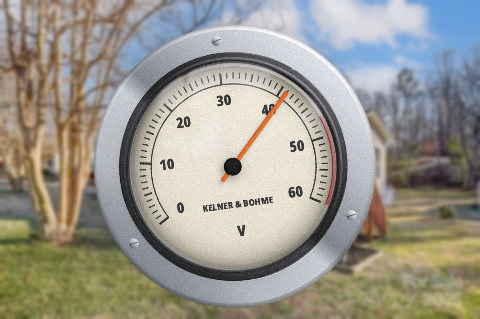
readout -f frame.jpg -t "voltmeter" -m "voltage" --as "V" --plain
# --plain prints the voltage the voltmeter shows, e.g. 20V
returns 41V
